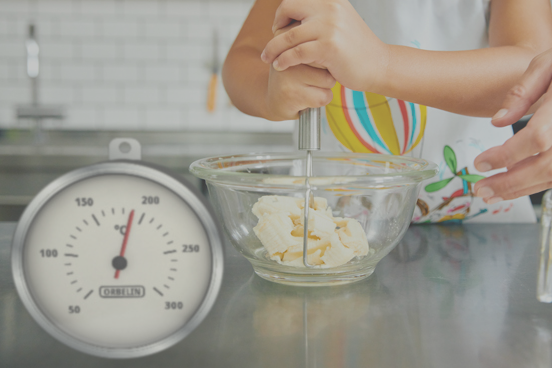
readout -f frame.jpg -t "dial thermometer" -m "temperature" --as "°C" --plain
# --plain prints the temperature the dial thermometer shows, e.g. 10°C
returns 190°C
